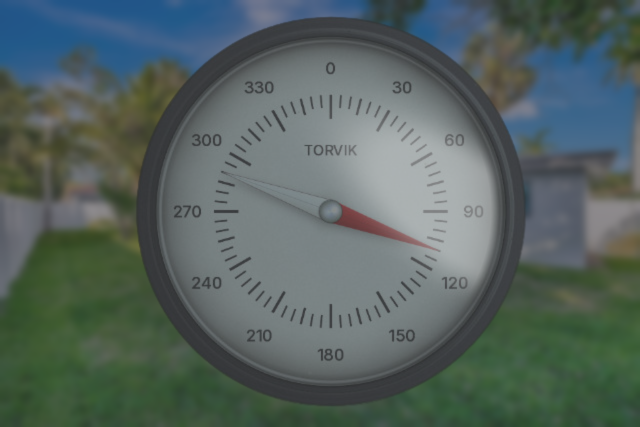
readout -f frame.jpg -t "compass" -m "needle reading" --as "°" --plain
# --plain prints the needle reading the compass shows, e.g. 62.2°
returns 110°
